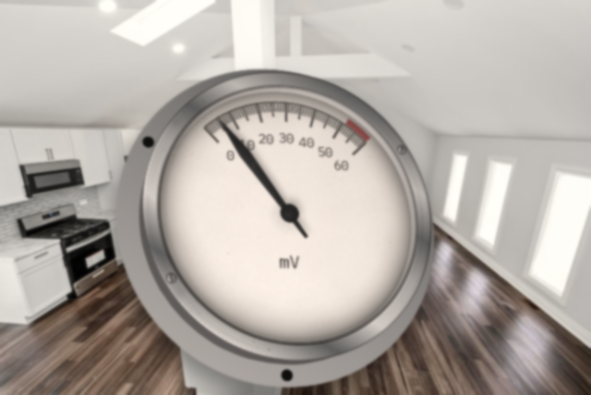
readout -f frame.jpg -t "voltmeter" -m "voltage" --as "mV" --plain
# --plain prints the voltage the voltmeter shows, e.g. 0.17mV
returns 5mV
